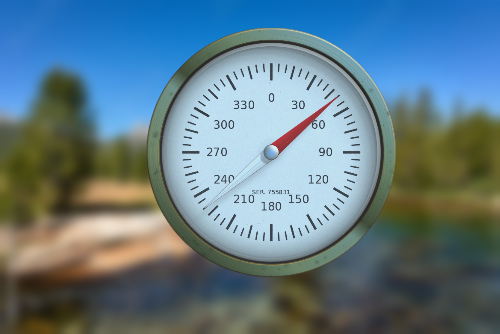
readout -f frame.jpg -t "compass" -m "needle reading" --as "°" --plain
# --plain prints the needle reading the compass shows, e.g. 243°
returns 50°
